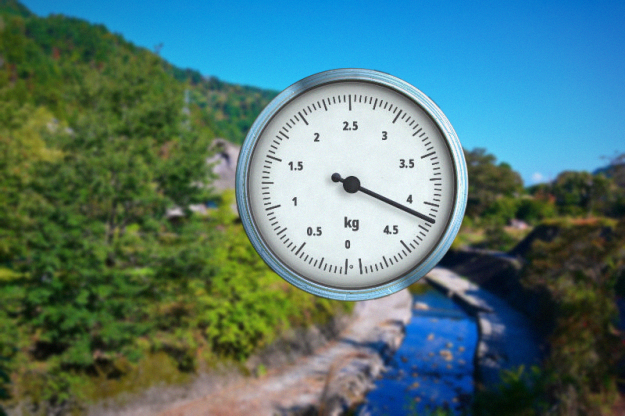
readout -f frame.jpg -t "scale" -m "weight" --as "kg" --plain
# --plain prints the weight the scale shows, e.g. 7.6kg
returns 4.15kg
